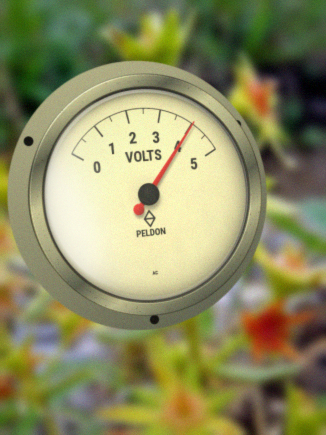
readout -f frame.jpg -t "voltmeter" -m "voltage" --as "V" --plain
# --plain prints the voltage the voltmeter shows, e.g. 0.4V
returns 4V
